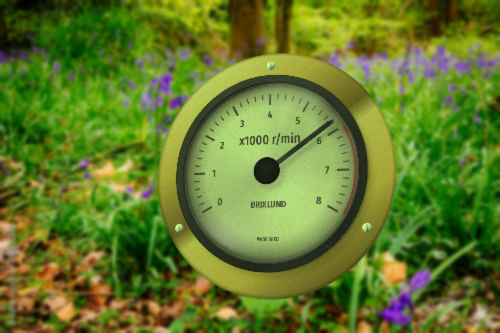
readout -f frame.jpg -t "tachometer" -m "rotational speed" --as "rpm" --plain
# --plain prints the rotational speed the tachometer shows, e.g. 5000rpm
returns 5800rpm
